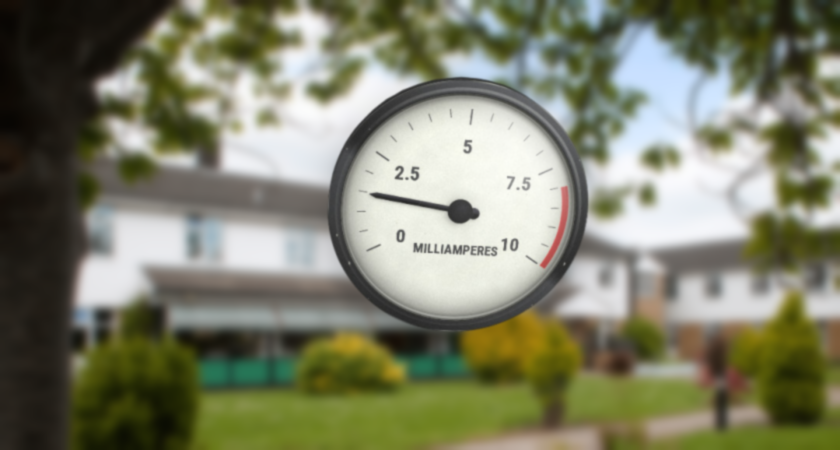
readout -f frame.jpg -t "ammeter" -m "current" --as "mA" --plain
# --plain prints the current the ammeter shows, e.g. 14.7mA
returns 1.5mA
